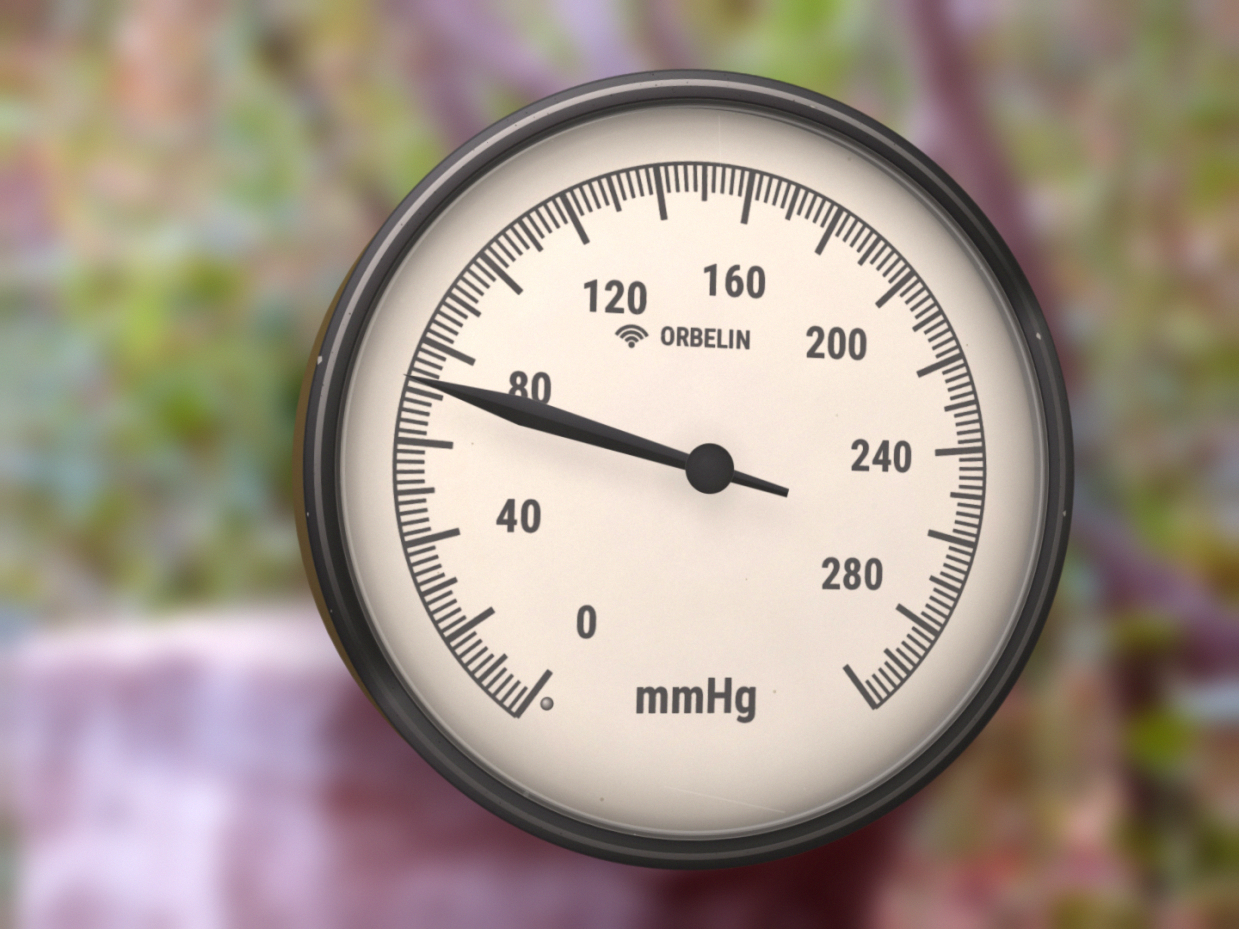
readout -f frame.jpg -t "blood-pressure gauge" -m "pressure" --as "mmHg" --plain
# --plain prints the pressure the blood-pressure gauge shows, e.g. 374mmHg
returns 72mmHg
